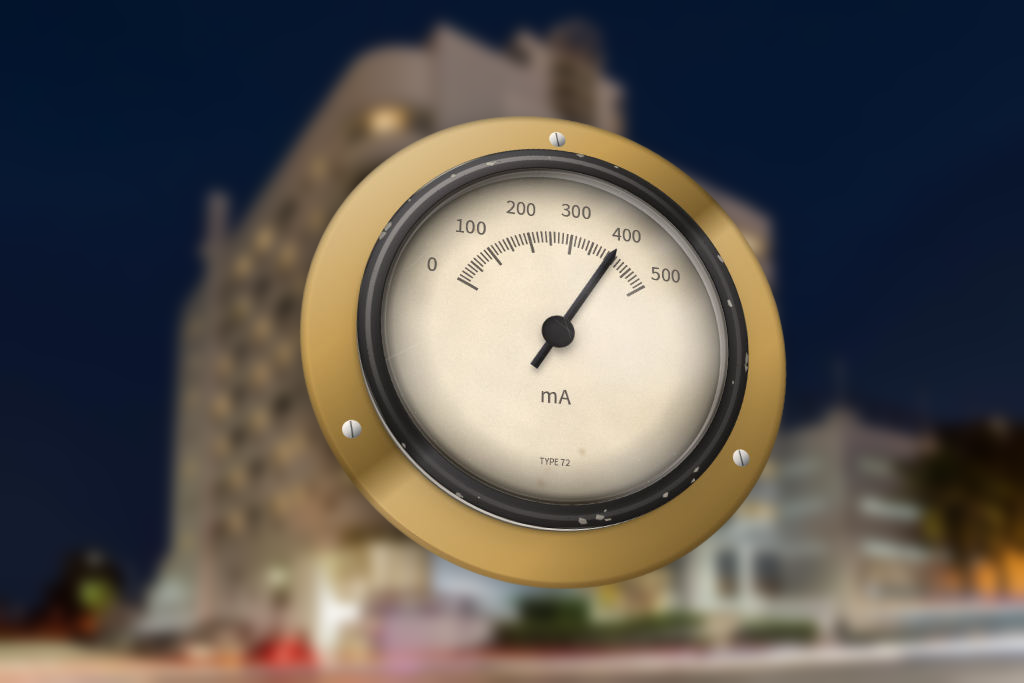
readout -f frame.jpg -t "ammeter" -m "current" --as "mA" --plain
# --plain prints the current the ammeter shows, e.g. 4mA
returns 400mA
